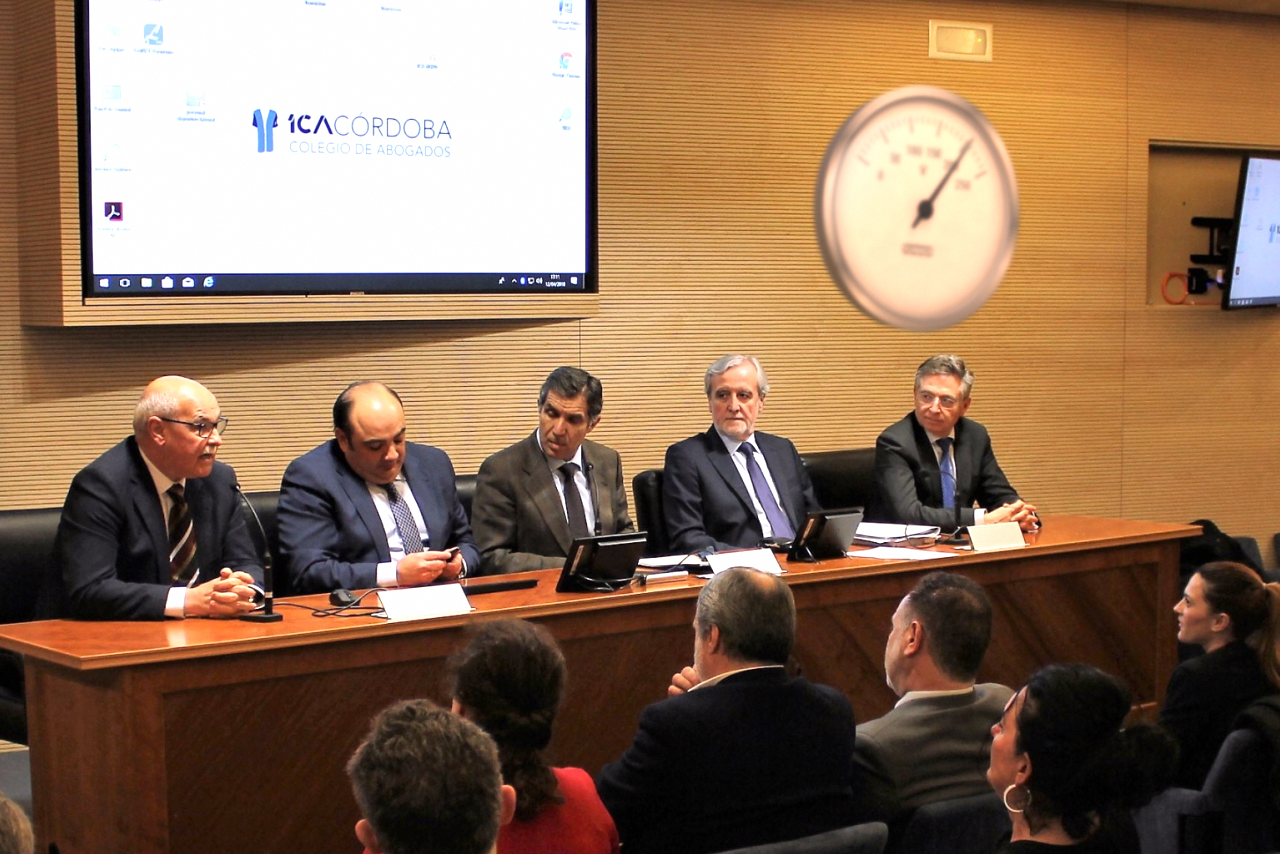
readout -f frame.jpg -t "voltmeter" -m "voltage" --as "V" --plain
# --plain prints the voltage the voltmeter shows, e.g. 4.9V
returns 200V
